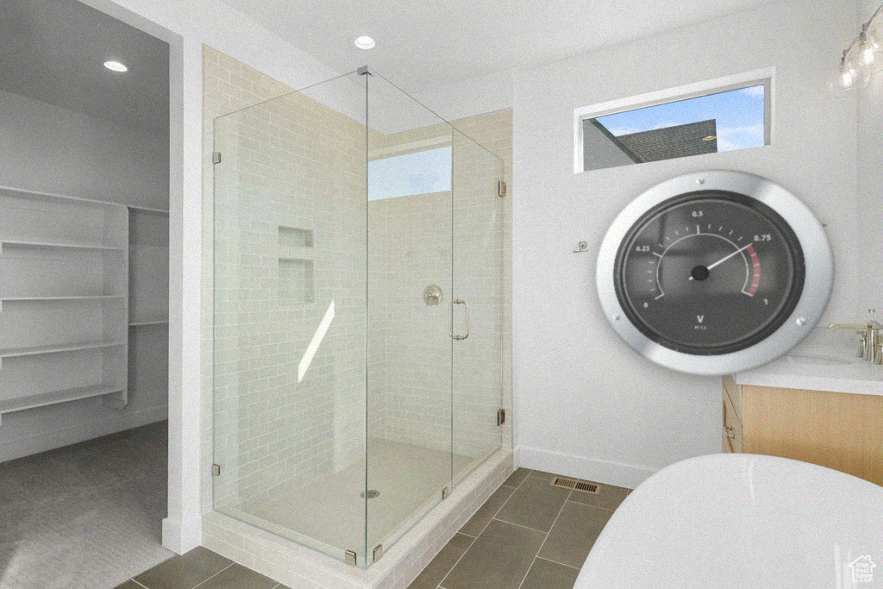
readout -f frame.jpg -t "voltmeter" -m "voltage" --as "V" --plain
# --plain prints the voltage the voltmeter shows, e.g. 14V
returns 0.75V
